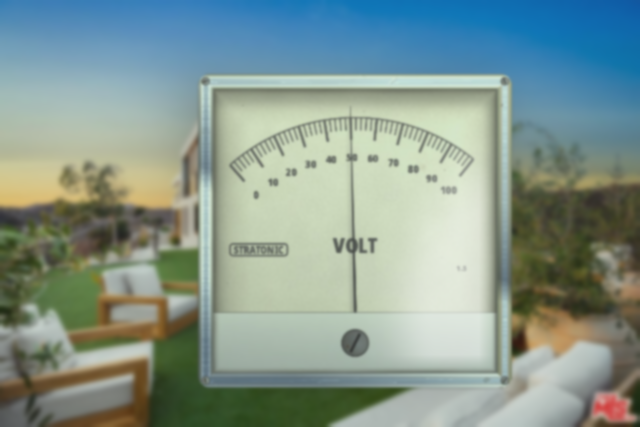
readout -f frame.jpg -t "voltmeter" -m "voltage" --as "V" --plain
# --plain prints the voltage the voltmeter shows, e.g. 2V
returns 50V
